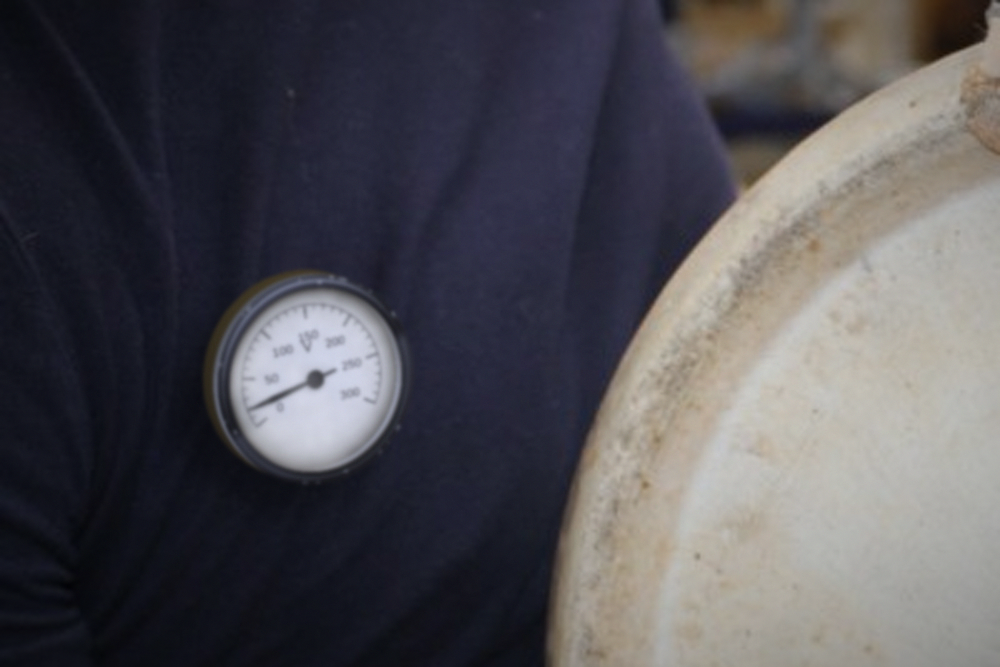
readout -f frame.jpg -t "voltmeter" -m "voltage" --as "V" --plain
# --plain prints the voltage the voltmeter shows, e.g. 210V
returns 20V
